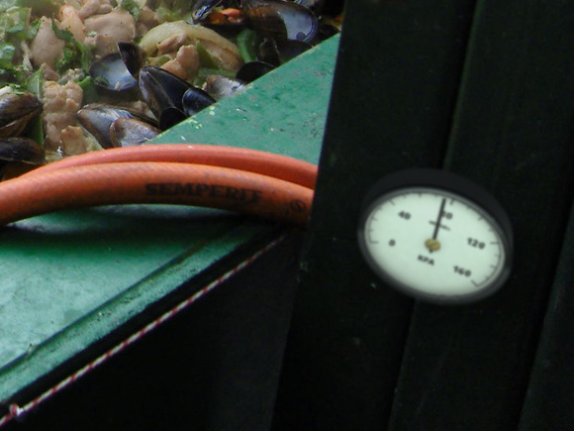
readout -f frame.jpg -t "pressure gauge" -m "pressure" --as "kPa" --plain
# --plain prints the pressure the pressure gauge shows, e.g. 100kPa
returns 75kPa
